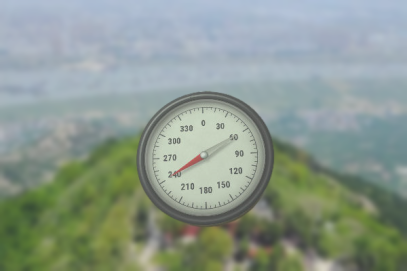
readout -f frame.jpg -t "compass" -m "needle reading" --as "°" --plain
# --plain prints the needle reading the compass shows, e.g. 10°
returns 240°
